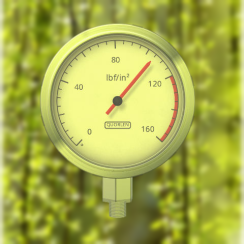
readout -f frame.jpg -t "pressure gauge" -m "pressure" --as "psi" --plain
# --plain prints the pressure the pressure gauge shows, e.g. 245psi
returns 105psi
